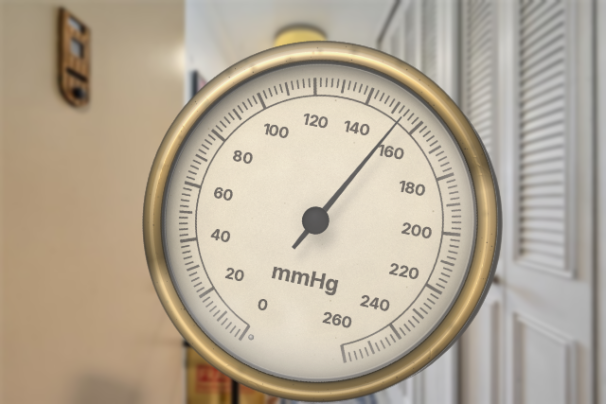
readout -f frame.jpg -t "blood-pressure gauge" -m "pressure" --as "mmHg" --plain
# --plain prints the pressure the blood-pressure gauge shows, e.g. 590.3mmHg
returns 154mmHg
